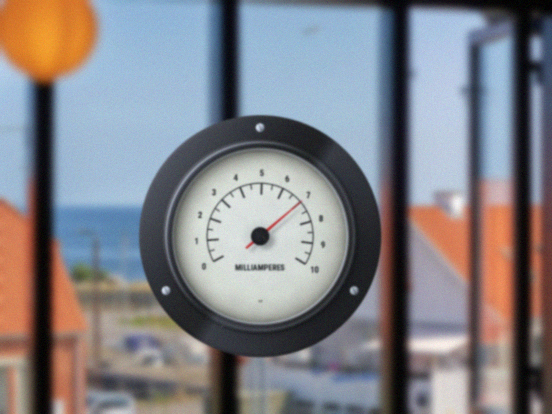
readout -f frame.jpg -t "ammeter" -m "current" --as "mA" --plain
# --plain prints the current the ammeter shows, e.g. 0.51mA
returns 7mA
